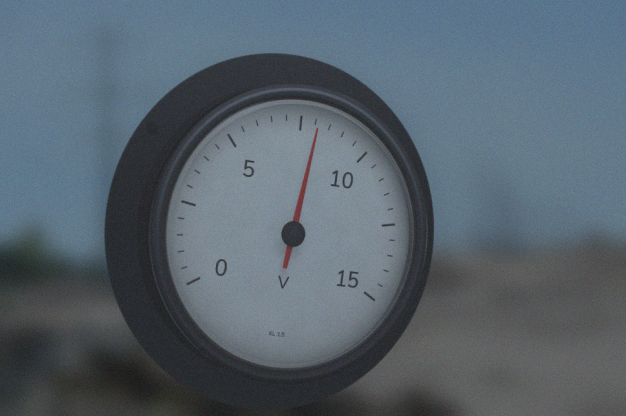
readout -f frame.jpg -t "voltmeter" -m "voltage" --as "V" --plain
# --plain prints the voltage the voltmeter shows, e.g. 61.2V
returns 8V
